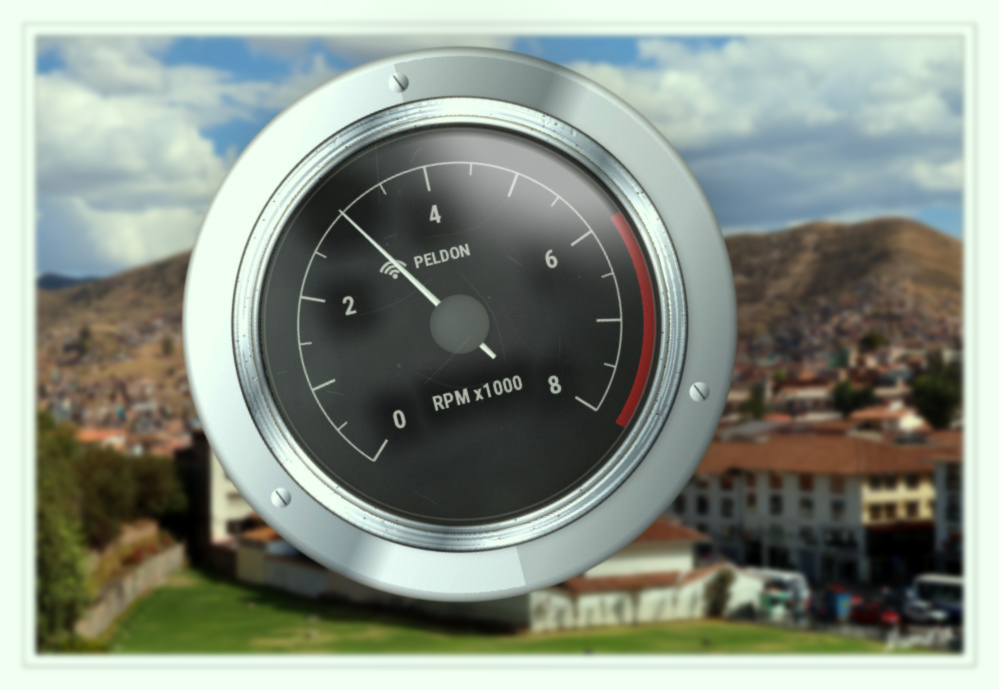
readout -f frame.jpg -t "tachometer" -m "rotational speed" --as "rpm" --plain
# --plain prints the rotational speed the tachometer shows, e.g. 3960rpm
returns 3000rpm
